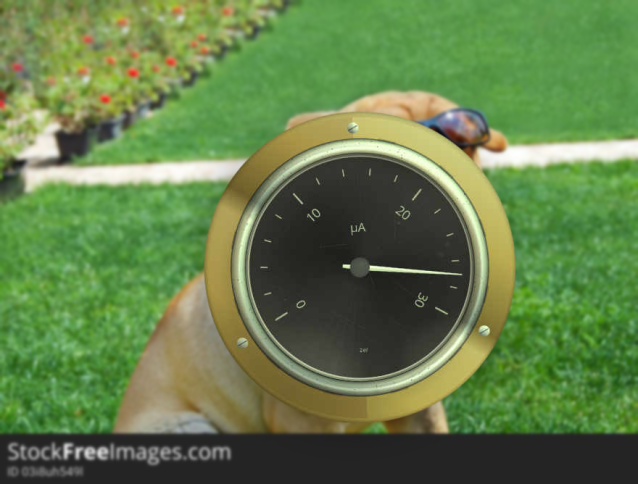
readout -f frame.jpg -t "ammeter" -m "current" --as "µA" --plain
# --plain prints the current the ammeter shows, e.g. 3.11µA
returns 27µA
